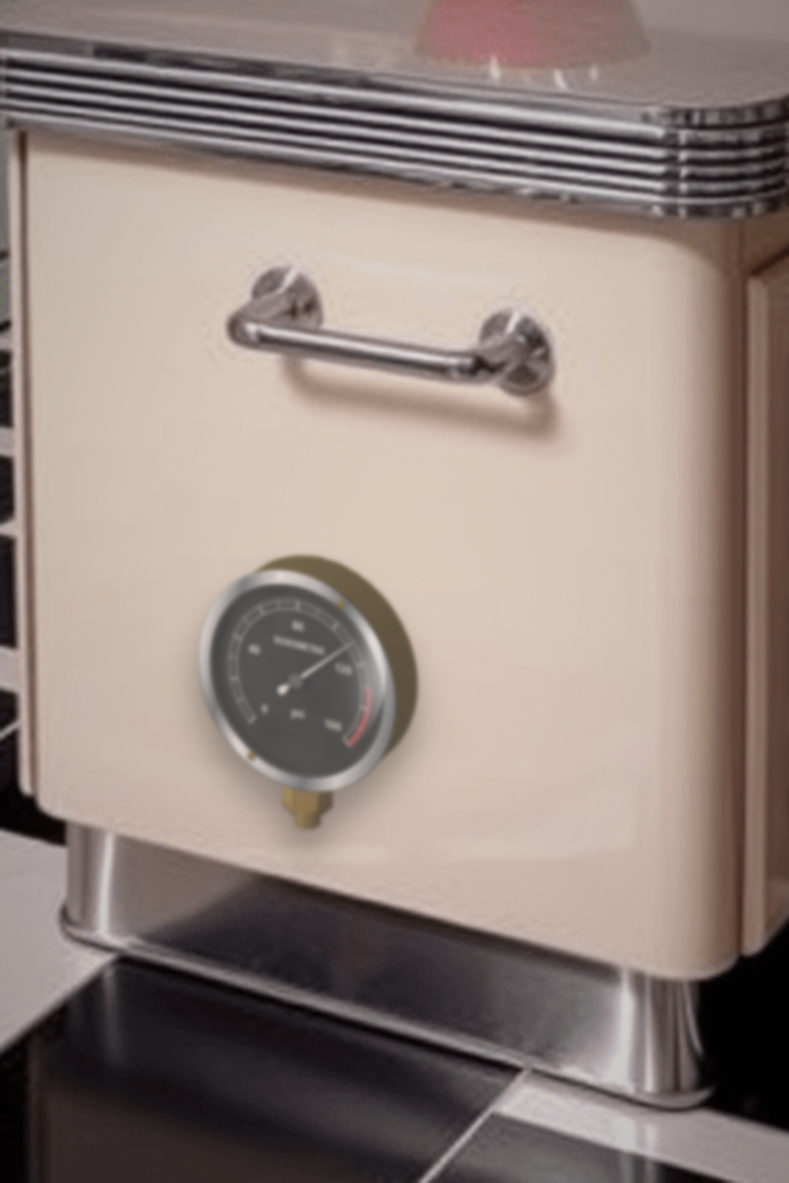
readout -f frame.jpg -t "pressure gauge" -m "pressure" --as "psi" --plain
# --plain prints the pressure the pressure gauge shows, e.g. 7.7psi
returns 110psi
